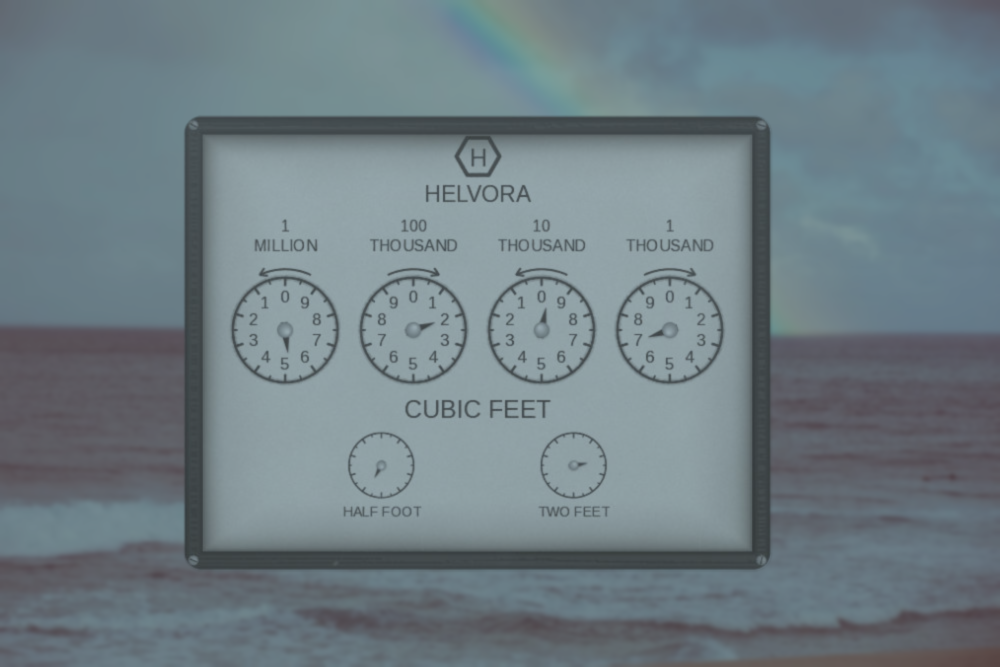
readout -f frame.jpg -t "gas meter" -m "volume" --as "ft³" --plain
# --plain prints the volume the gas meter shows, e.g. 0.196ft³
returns 519700ft³
